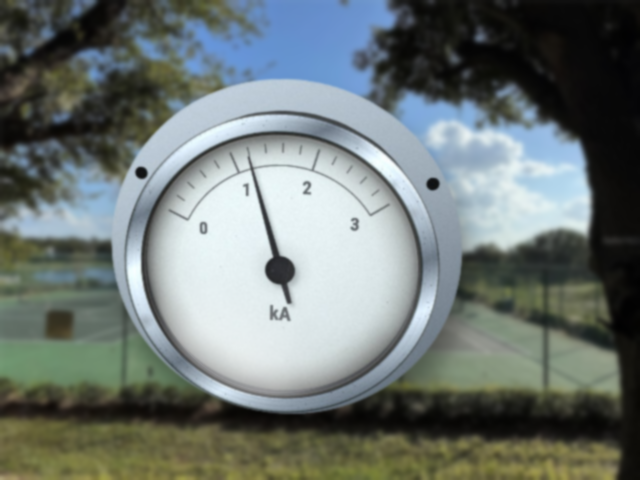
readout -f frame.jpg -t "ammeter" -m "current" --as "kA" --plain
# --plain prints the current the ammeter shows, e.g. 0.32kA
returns 1.2kA
